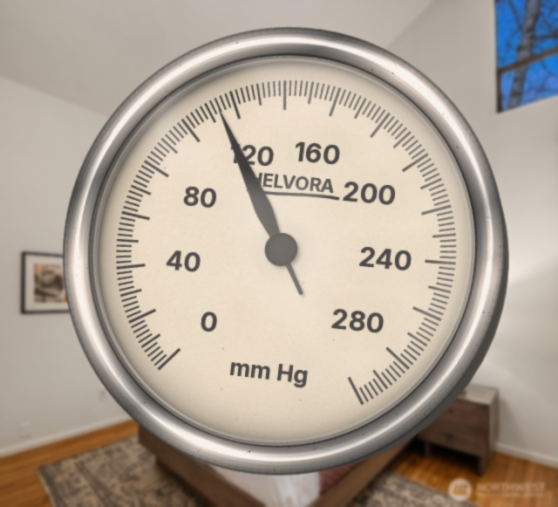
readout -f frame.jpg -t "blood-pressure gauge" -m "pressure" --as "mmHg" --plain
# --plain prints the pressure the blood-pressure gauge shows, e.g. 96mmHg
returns 114mmHg
